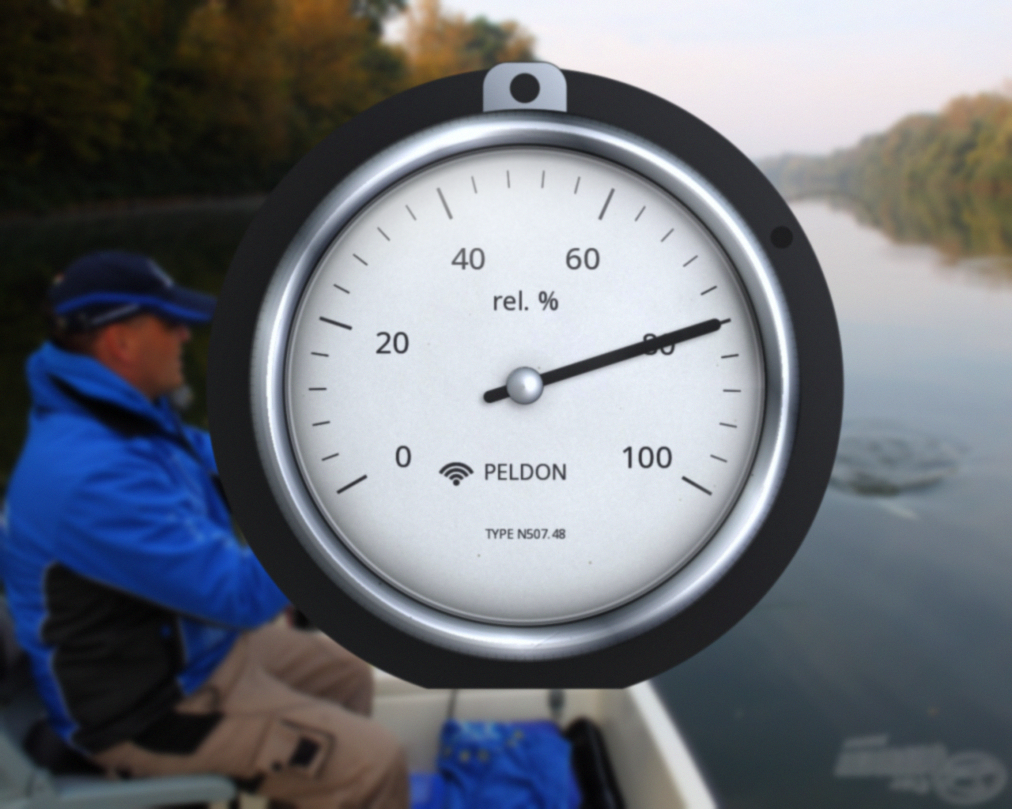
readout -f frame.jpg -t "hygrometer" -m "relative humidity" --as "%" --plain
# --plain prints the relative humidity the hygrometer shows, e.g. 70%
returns 80%
